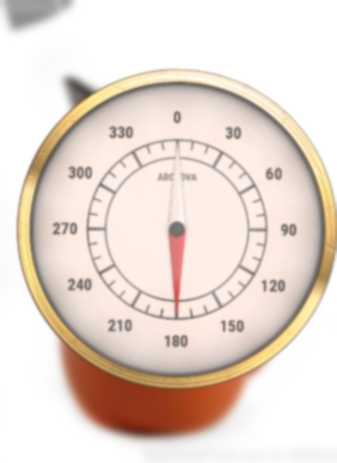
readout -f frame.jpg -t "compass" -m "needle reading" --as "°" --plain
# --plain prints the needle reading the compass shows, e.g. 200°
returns 180°
